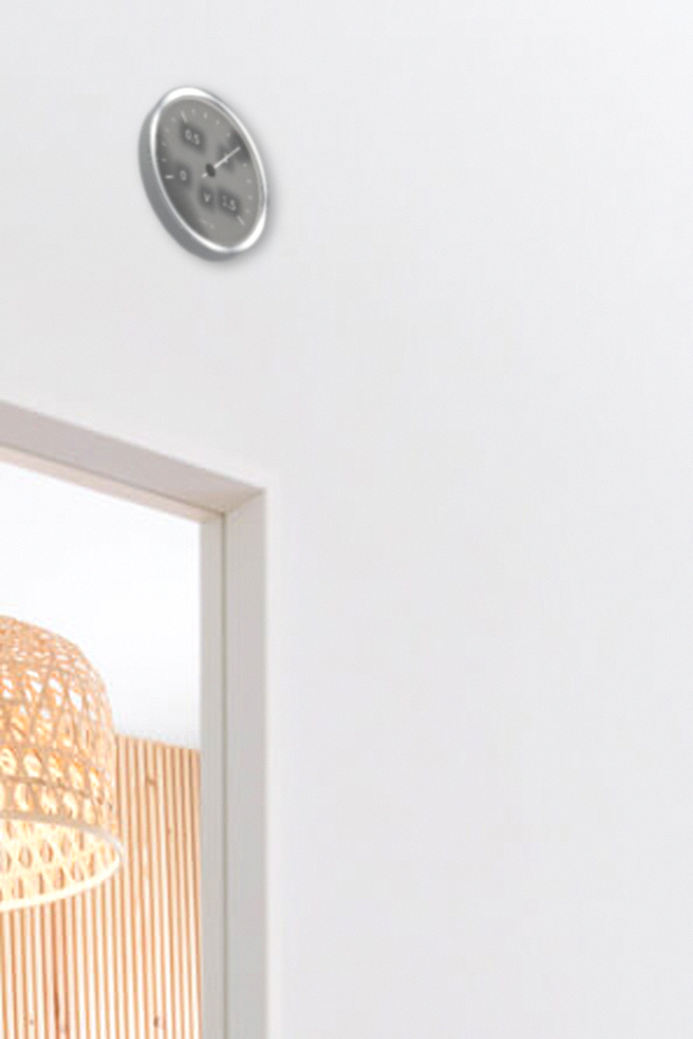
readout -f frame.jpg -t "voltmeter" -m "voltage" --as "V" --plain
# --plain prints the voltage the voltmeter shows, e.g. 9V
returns 1V
